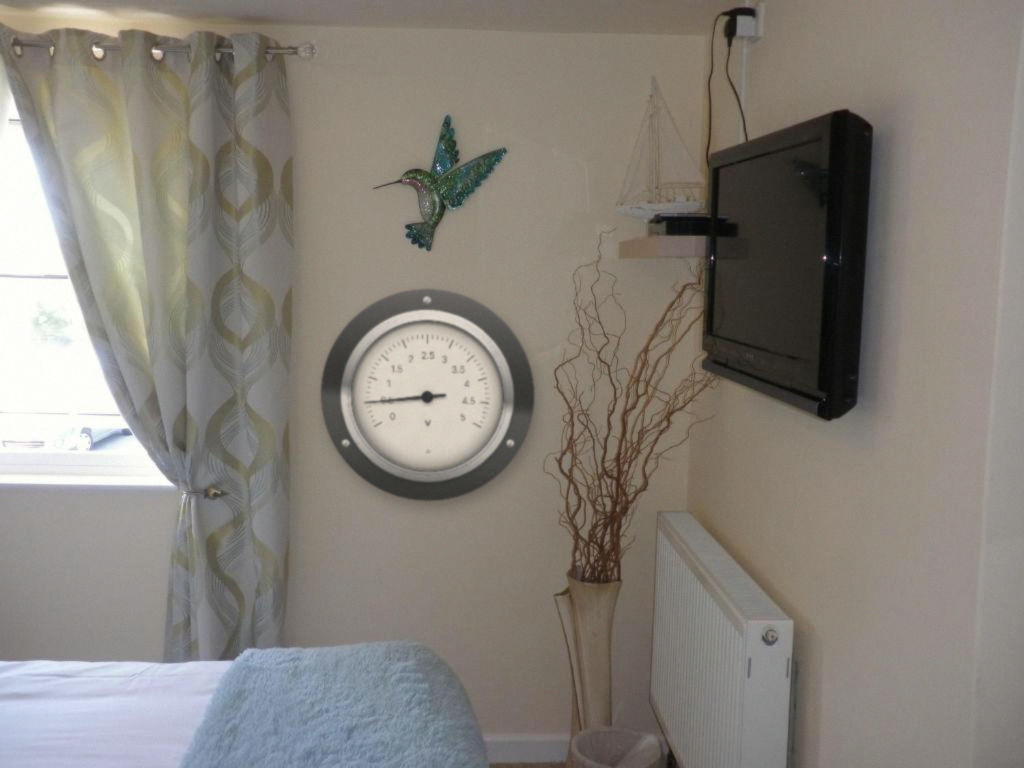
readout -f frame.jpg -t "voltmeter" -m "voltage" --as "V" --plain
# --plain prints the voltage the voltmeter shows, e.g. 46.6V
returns 0.5V
